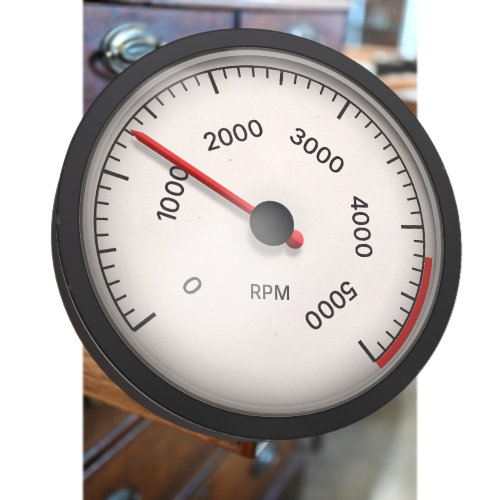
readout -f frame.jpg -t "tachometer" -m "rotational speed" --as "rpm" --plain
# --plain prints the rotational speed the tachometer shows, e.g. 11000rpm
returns 1300rpm
